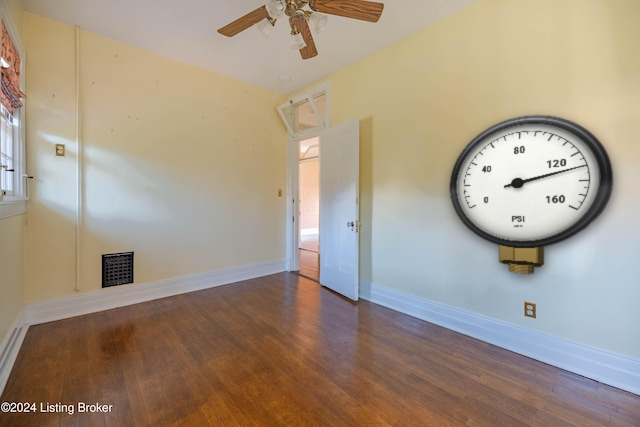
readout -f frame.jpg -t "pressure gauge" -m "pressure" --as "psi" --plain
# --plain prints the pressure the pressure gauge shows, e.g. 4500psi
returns 130psi
